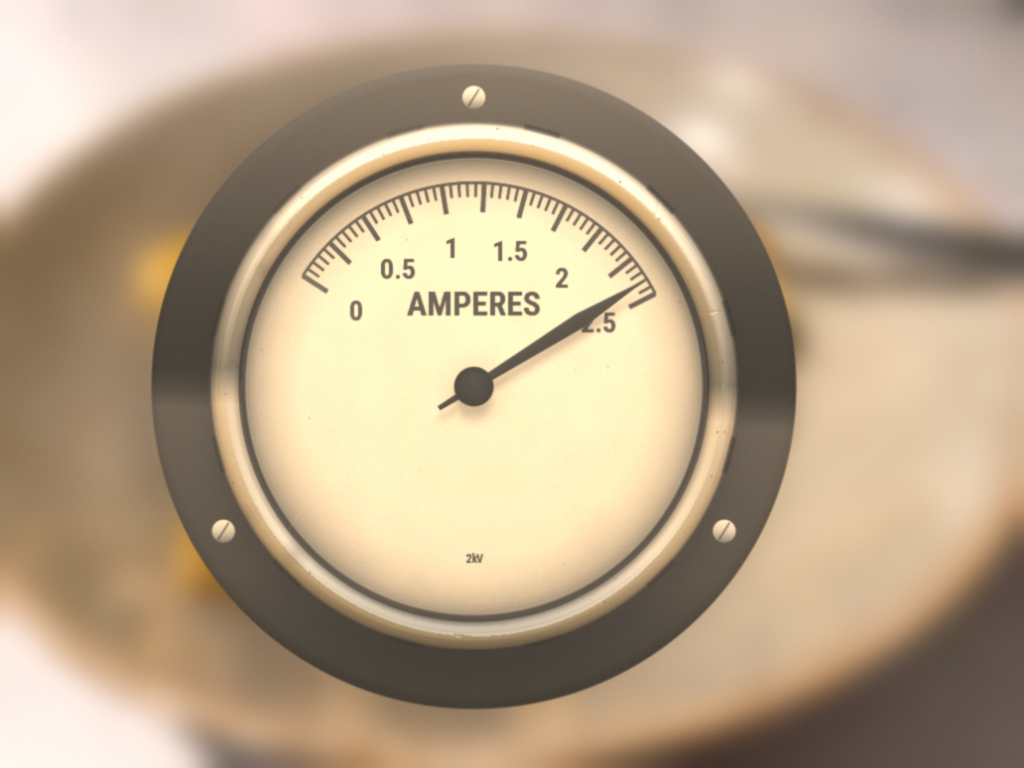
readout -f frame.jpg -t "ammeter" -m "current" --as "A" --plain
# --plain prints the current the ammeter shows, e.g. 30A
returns 2.4A
